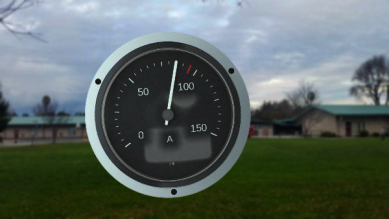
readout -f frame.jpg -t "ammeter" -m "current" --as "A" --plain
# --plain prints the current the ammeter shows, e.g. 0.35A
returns 85A
